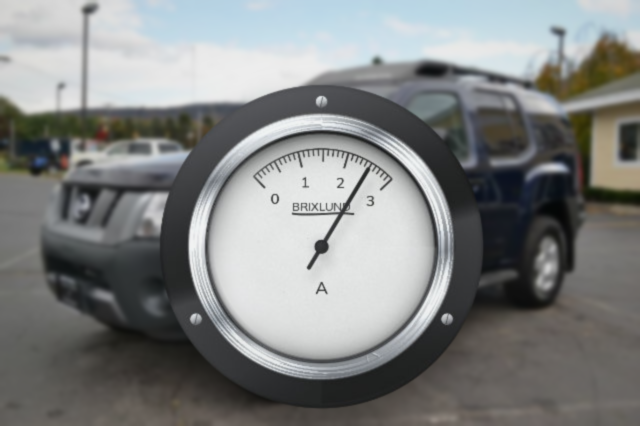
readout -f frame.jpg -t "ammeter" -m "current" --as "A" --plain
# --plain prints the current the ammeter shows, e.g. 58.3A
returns 2.5A
